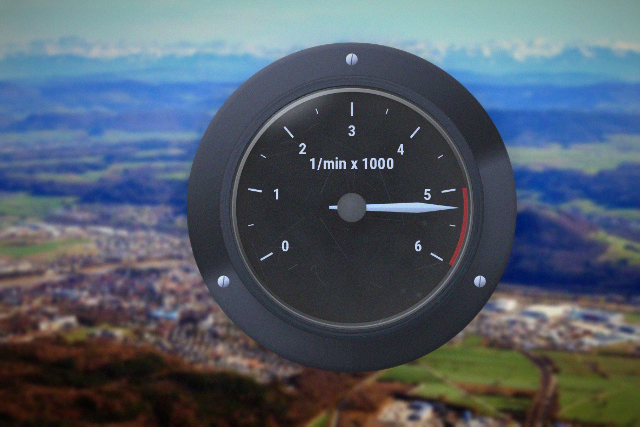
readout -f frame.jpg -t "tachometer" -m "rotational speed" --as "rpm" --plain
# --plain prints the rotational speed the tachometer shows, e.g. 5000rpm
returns 5250rpm
